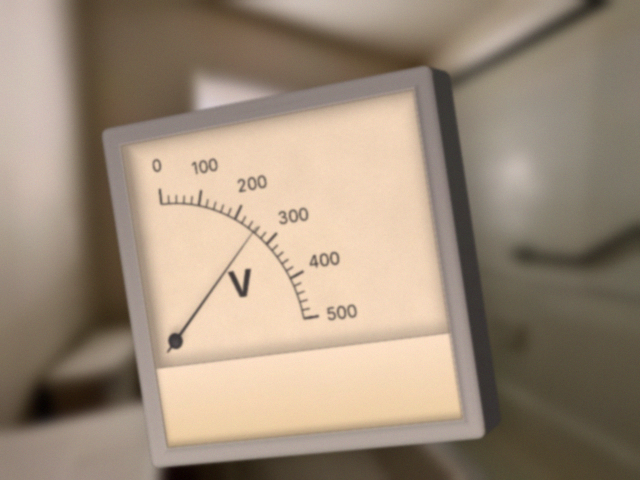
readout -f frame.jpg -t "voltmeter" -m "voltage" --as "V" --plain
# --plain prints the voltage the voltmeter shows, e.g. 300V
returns 260V
